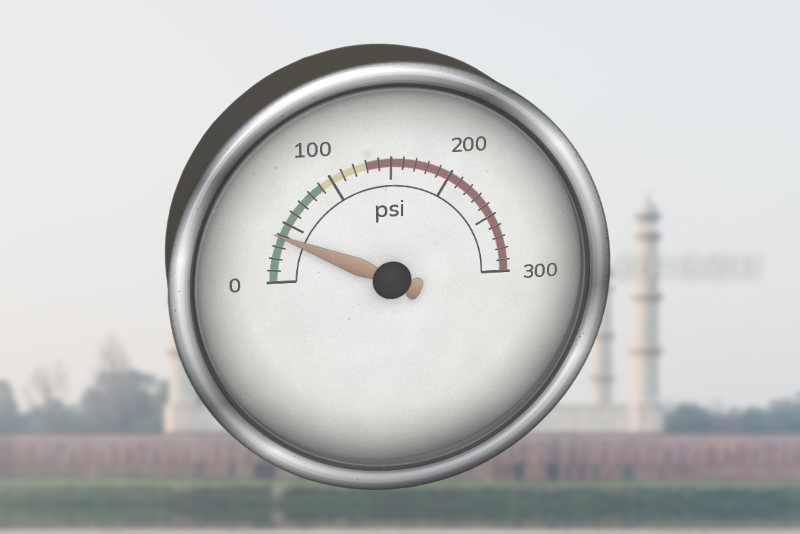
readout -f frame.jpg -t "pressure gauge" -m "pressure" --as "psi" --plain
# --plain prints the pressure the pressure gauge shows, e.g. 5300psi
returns 40psi
